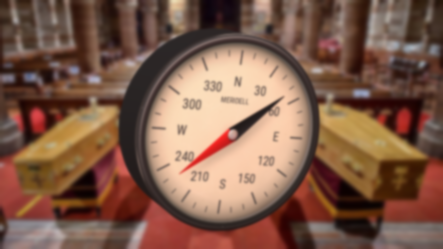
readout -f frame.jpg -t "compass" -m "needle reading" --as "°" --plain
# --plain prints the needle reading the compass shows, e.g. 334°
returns 230°
